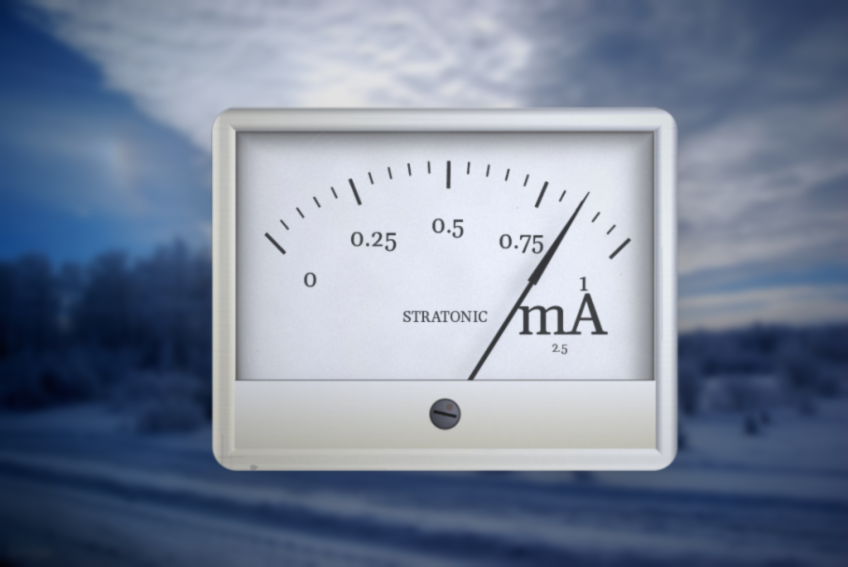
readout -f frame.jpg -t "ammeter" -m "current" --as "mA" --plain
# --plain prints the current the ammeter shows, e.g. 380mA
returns 0.85mA
